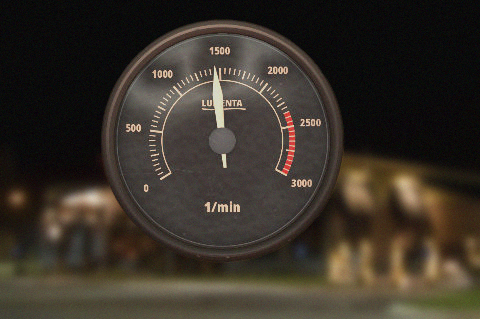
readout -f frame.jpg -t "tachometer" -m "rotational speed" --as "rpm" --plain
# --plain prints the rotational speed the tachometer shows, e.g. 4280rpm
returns 1450rpm
